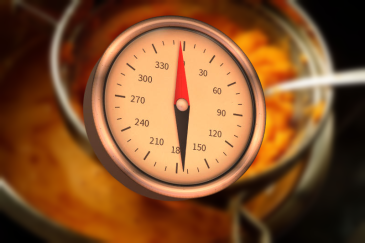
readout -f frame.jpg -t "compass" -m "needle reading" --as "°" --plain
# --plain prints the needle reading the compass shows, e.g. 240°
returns 355°
